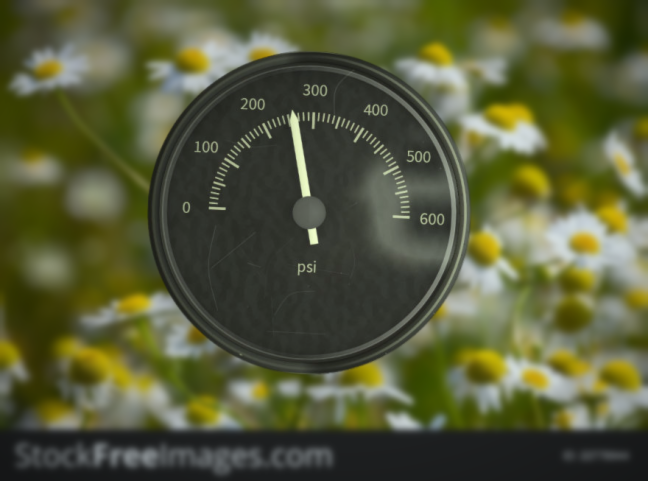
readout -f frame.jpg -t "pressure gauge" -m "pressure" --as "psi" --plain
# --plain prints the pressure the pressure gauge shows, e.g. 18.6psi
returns 260psi
